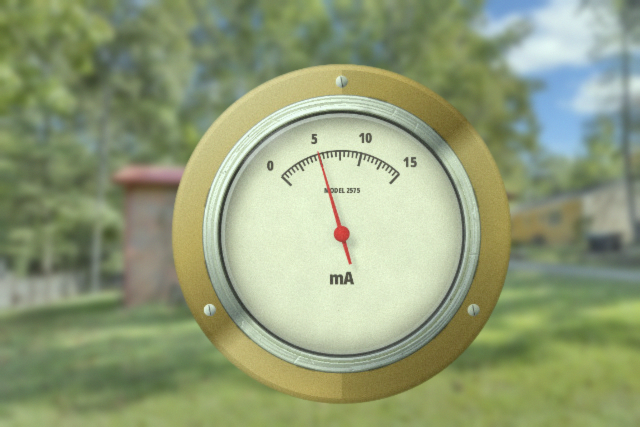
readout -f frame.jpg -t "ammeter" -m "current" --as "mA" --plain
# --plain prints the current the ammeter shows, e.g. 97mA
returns 5mA
